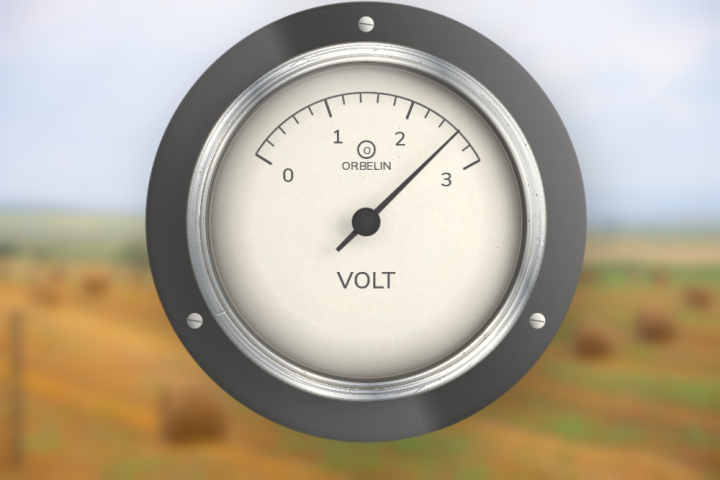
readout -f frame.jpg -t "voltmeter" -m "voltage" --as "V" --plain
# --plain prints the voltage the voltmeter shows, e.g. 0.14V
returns 2.6V
